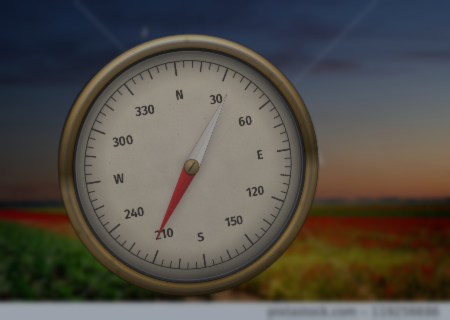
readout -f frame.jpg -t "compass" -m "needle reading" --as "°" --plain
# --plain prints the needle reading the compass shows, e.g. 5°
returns 215°
